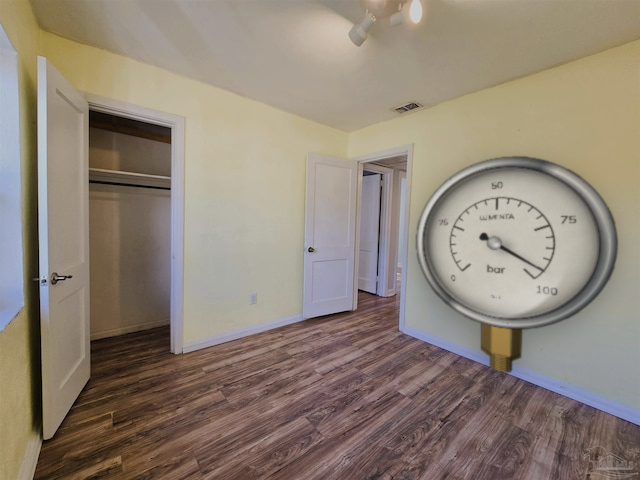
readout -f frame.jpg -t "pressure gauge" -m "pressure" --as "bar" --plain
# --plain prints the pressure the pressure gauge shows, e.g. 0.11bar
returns 95bar
